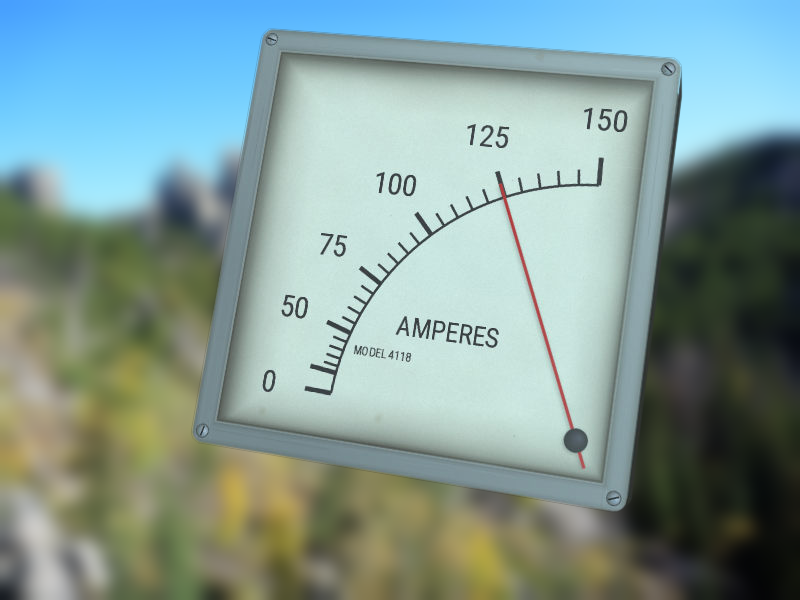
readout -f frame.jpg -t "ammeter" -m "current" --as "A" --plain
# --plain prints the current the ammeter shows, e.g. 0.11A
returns 125A
